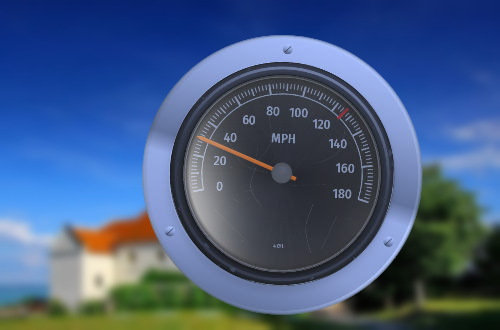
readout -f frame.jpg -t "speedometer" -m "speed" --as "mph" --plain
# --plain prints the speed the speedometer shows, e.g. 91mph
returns 30mph
